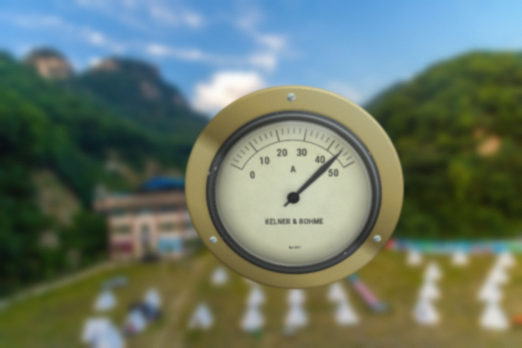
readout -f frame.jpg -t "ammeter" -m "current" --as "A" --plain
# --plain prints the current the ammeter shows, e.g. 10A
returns 44A
